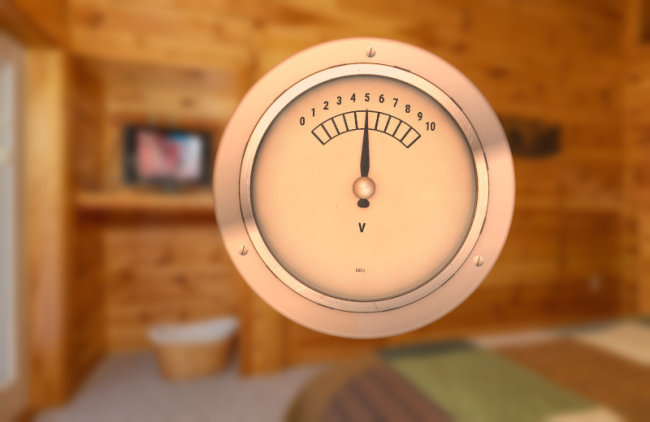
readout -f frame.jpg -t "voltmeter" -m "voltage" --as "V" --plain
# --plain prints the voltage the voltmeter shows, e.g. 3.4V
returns 5V
